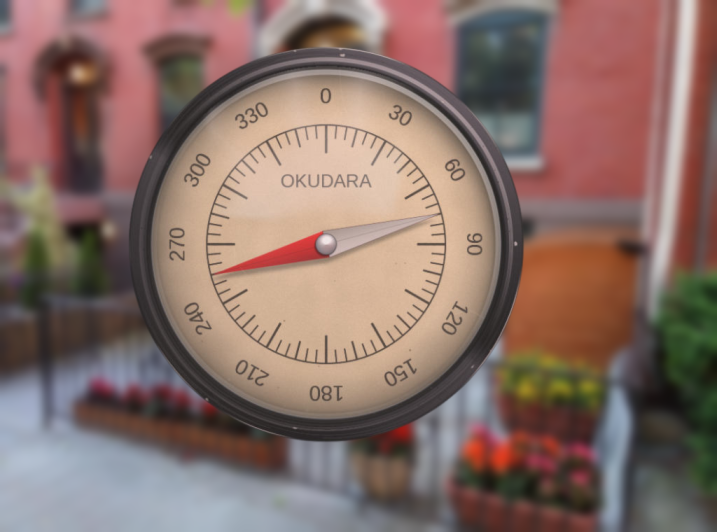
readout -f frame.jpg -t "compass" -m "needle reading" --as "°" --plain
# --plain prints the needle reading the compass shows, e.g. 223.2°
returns 255°
